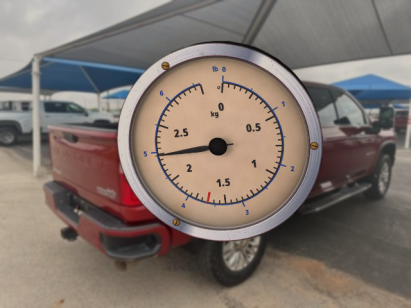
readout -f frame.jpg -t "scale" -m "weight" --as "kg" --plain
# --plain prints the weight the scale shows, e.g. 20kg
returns 2.25kg
